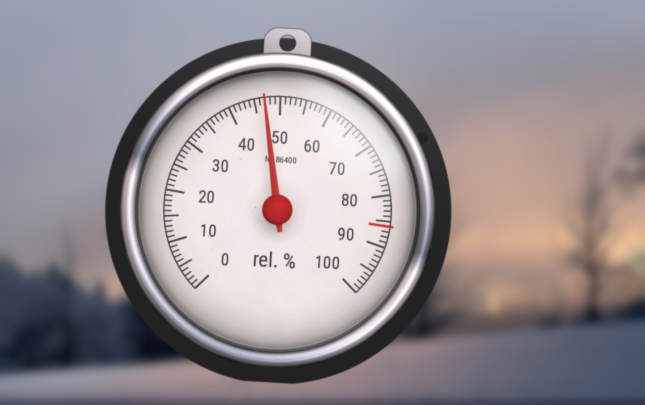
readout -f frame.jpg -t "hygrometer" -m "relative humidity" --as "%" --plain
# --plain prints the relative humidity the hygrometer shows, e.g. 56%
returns 47%
